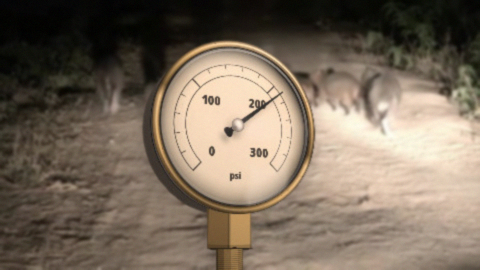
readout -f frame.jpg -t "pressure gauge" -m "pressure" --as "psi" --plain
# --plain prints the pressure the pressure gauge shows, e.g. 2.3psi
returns 210psi
